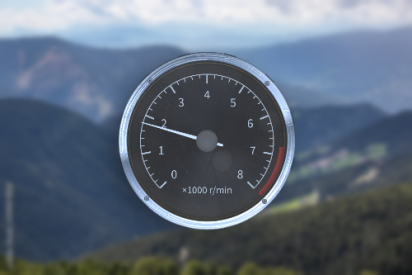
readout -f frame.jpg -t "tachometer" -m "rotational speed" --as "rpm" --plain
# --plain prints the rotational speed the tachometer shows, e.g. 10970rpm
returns 1800rpm
